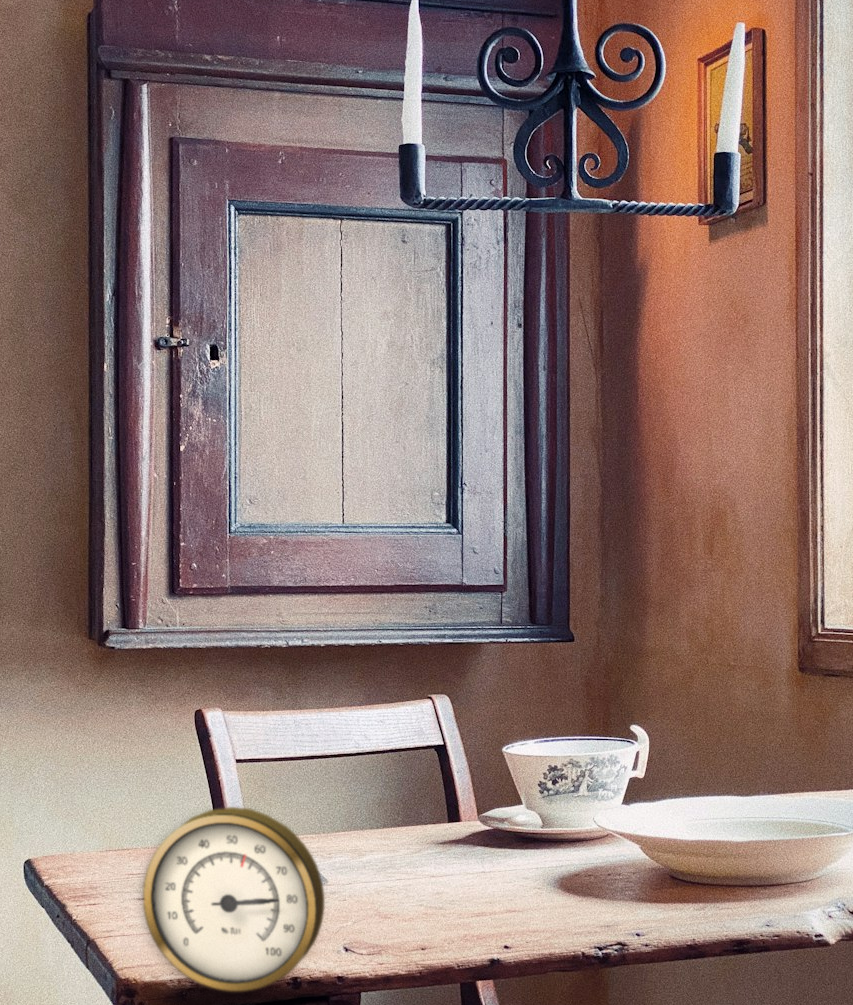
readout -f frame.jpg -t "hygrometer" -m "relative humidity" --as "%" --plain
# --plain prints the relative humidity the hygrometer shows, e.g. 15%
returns 80%
